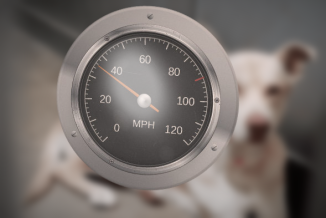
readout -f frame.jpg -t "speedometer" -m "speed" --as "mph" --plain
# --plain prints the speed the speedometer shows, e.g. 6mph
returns 36mph
